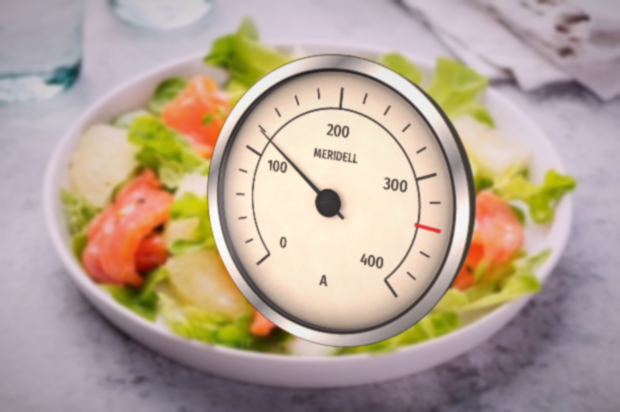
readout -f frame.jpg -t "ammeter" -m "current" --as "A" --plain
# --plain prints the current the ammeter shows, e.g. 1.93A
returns 120A
